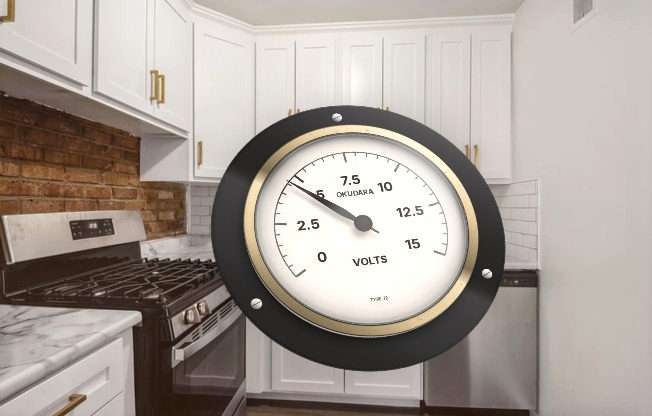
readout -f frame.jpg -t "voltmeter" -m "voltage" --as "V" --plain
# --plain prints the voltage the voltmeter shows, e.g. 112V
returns 4.5V
